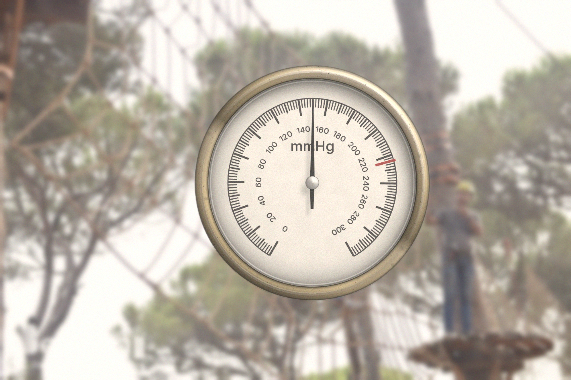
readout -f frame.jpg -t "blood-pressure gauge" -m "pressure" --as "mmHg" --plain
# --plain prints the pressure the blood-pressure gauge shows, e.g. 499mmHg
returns 150mmHg
